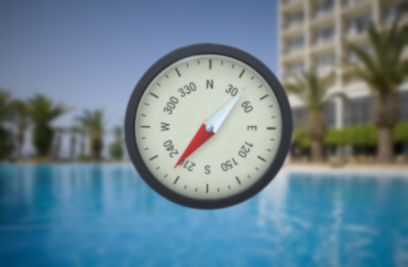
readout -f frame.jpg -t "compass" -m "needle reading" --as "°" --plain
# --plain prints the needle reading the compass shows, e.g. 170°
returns 220°
